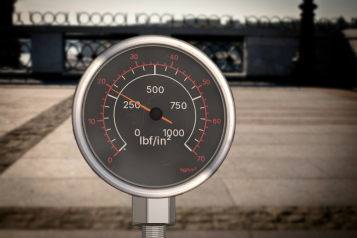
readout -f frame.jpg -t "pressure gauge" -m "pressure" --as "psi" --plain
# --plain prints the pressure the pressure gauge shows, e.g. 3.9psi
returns 275psi
